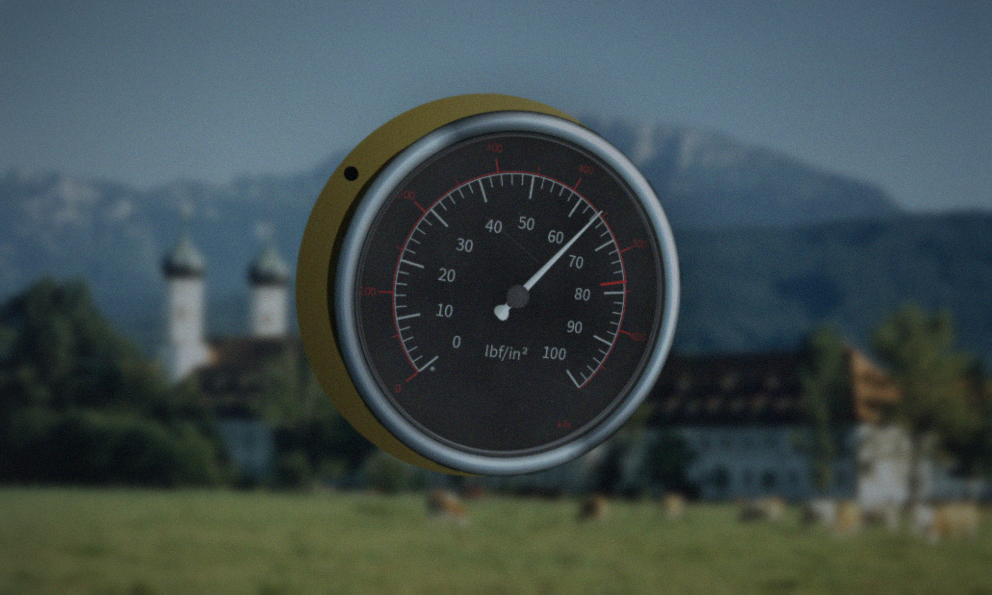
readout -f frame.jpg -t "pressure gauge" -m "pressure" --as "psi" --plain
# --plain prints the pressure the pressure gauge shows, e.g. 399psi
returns 64psi
